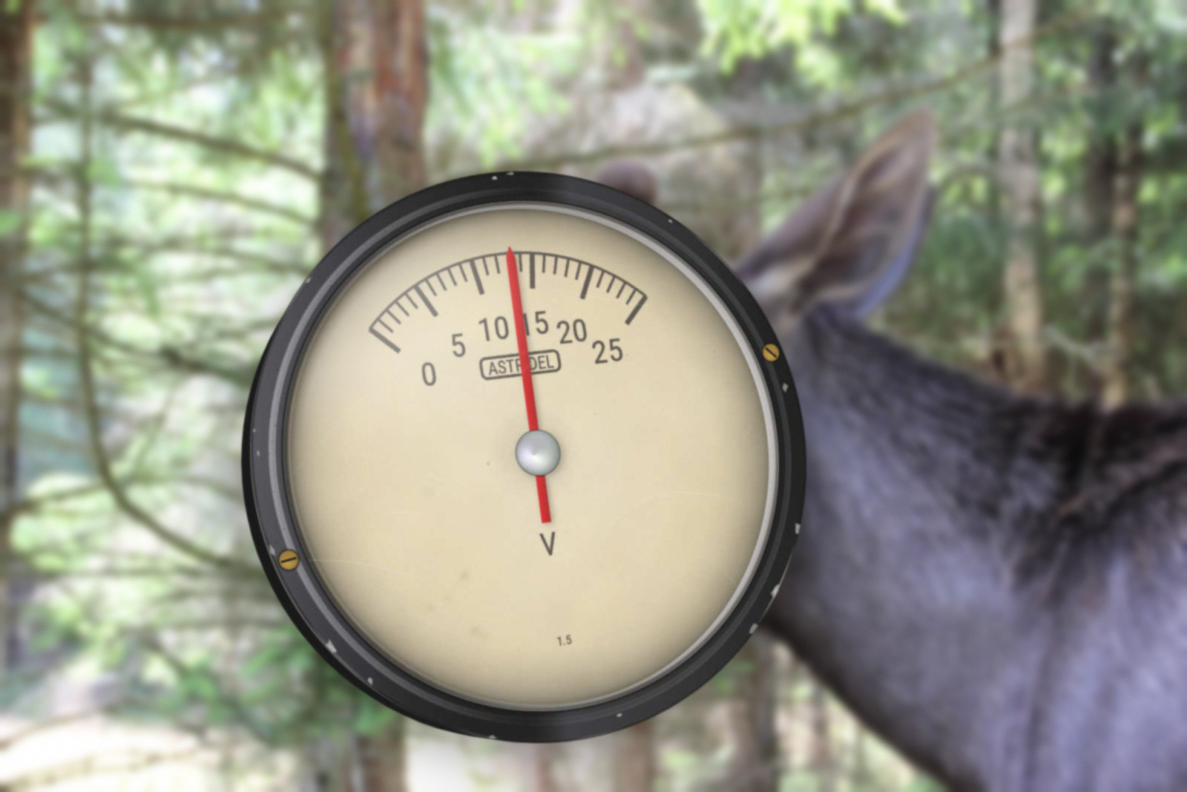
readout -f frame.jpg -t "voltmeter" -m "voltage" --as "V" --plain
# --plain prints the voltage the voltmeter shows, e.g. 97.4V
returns 13V
